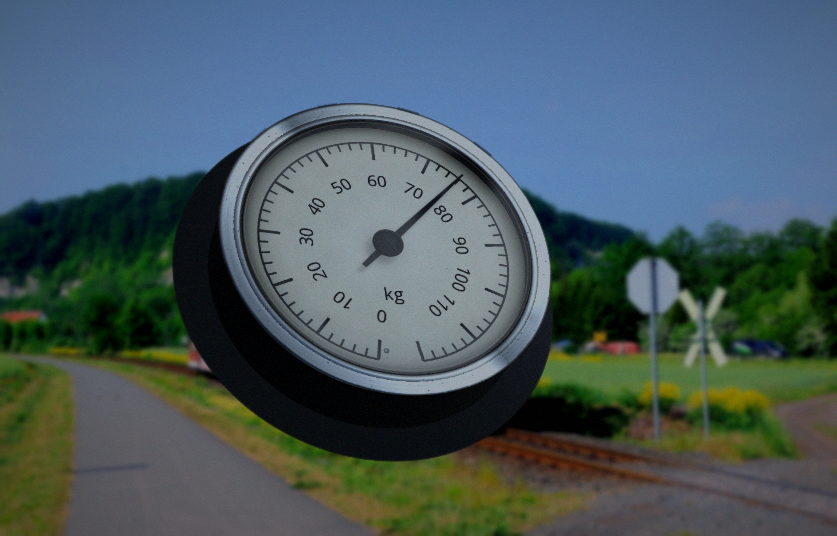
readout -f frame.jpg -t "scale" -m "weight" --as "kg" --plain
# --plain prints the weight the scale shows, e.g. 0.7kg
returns 76kg
